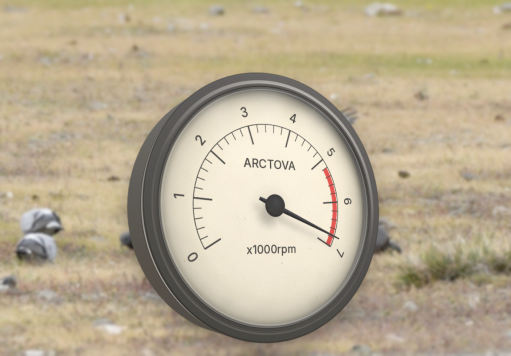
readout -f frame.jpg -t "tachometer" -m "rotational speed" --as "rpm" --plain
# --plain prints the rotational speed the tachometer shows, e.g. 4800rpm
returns 6800rpm
